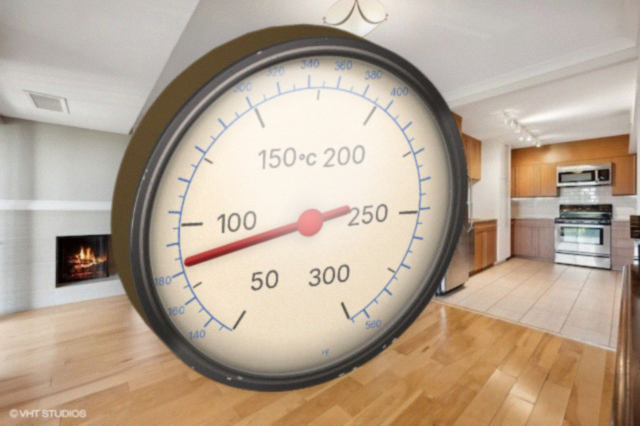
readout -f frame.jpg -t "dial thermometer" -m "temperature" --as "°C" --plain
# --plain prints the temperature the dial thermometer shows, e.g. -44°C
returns 87.5°C
